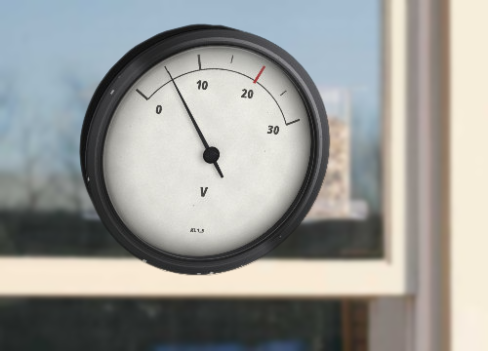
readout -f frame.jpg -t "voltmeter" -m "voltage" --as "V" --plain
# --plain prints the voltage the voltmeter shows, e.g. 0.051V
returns 5V
